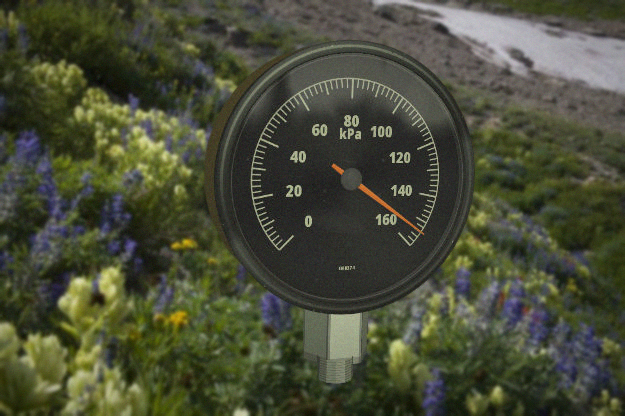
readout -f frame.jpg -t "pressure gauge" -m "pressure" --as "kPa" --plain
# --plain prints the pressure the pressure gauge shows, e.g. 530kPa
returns 154kPa
